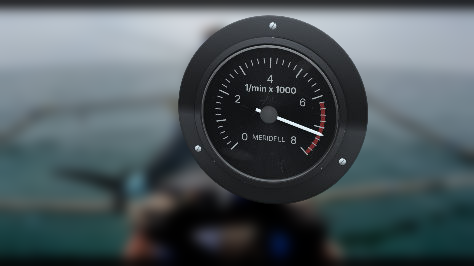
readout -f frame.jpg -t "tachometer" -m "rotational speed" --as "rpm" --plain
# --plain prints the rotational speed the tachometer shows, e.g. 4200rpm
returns 7200rpm
